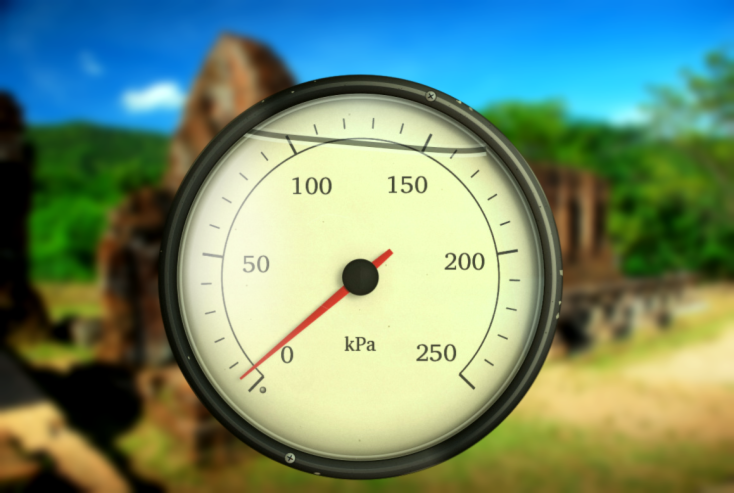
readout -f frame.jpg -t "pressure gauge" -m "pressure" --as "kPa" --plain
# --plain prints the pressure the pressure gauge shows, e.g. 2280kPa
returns 5kPa
